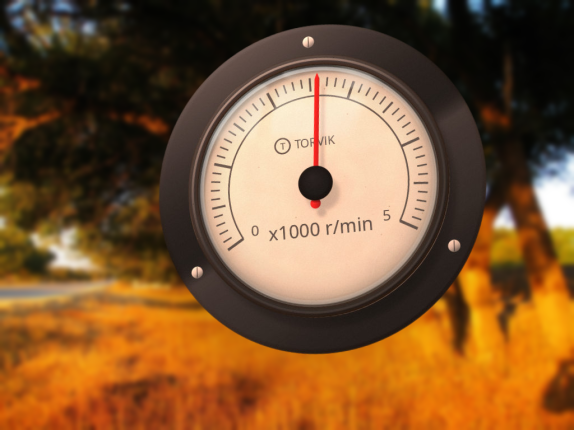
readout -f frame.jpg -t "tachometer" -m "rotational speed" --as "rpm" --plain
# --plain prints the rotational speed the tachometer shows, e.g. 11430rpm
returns 2600rpm
